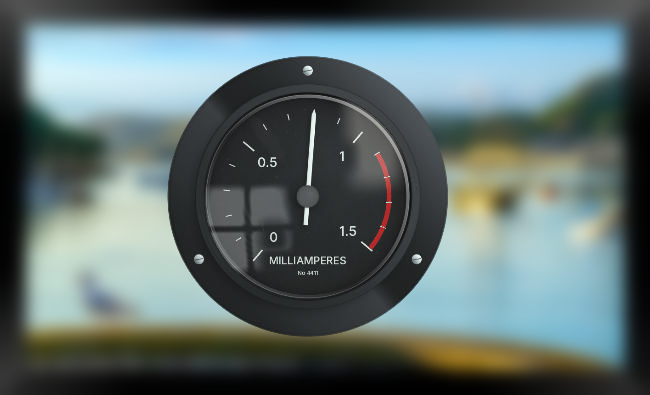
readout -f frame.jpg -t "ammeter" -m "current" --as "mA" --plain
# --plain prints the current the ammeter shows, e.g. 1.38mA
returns 0.8mA
